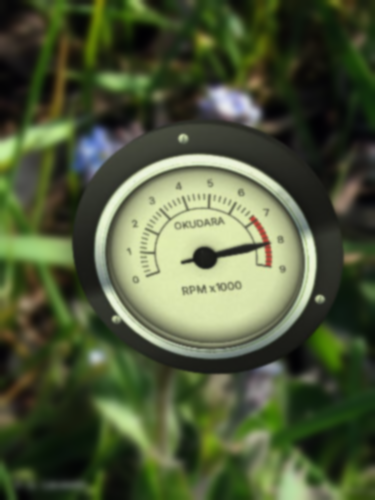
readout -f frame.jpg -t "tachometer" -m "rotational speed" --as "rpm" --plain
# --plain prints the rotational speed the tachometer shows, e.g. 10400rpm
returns 8000rpm
